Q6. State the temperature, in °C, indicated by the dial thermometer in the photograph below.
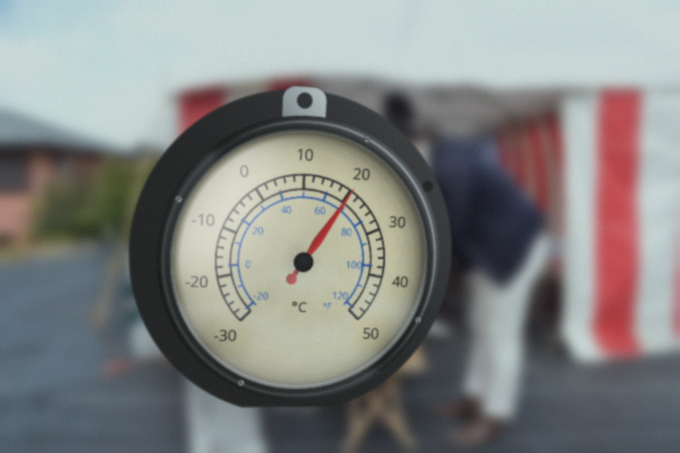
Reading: 20 °C
